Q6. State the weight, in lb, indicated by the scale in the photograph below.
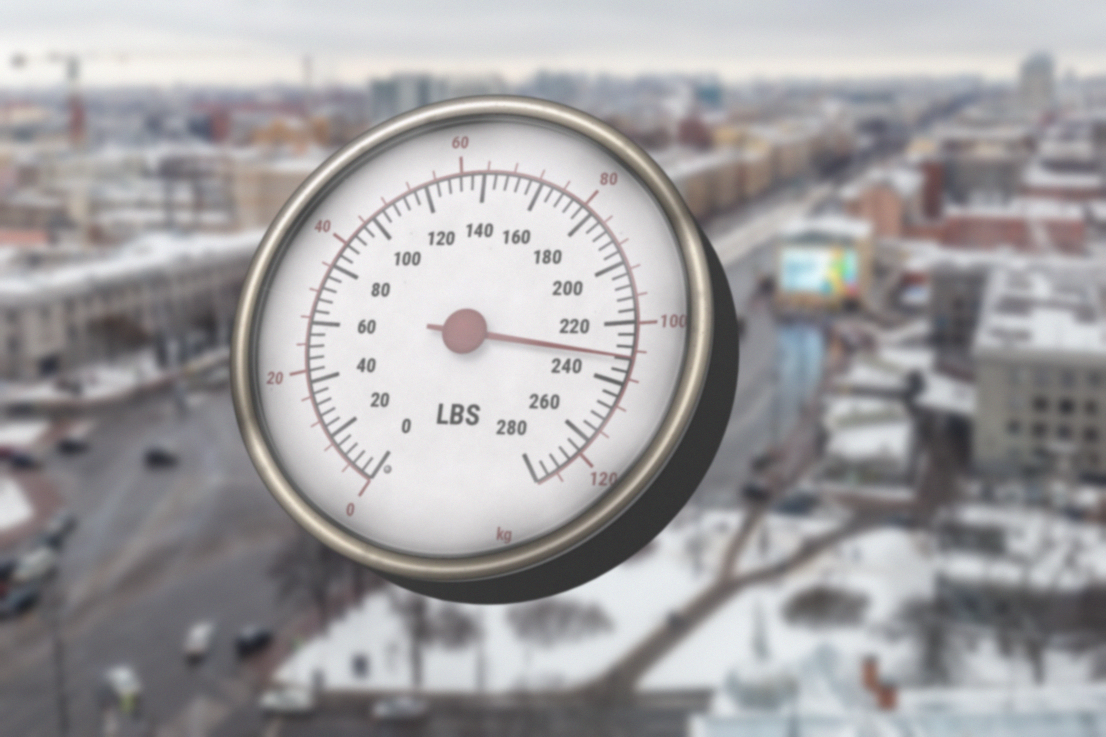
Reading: 232 lb
